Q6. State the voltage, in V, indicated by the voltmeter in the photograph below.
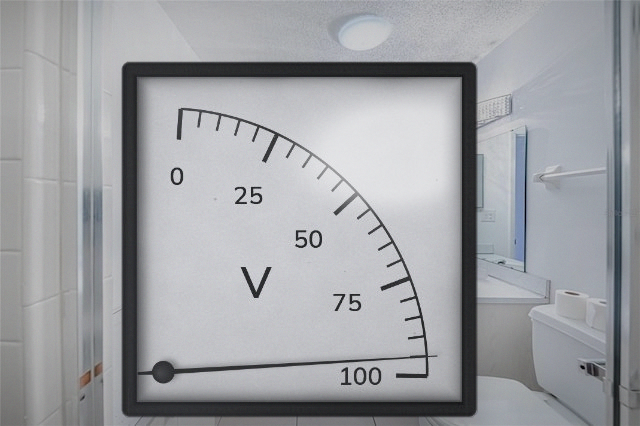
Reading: 95 V
